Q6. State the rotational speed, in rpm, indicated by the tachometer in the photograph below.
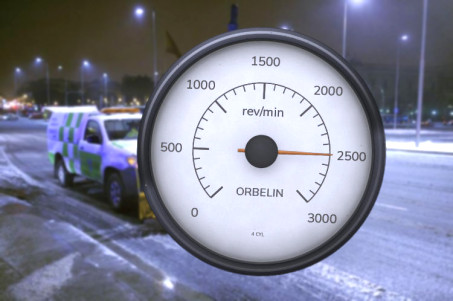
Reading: 2500 rpm
